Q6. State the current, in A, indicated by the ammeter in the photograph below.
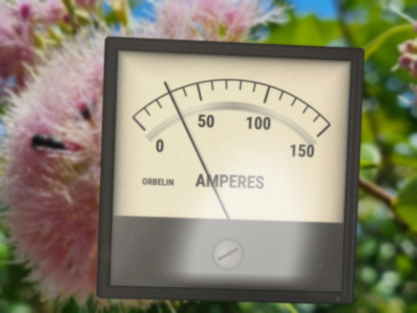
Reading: 30 A
